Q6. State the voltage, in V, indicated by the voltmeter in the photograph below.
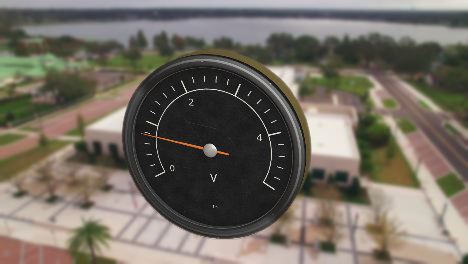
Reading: 0.8 V
